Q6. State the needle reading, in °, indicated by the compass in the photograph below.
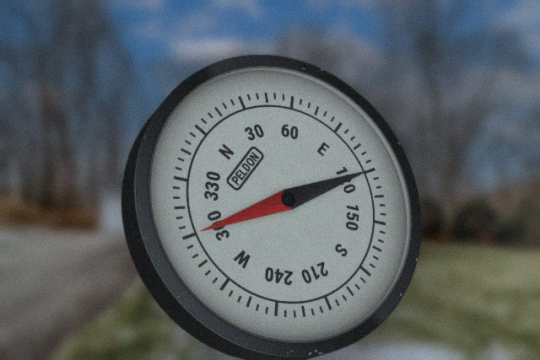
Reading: 300 °
